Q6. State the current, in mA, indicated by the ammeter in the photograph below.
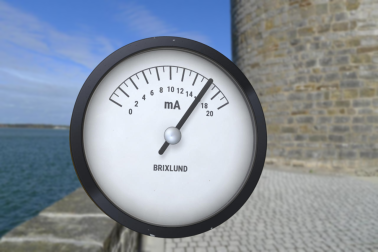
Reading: 16 mA
